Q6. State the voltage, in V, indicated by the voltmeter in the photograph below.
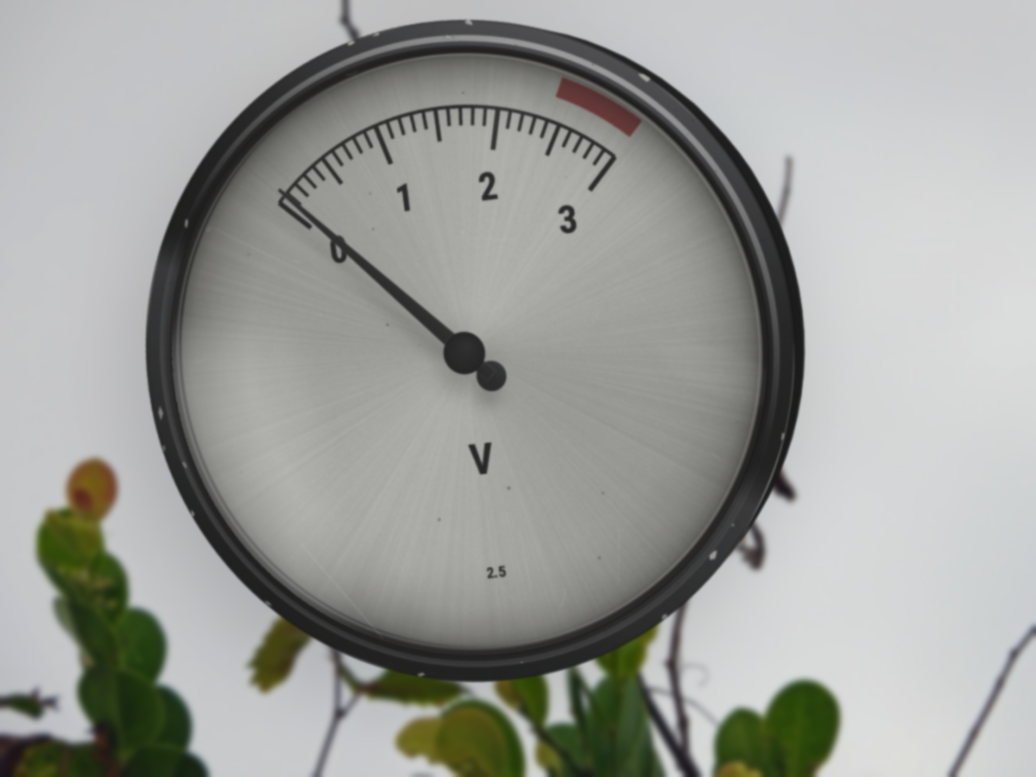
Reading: 0.1 V
